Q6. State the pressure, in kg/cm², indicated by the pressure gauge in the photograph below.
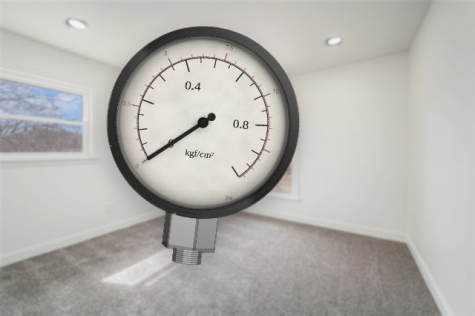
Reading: 0 kg/cm²
